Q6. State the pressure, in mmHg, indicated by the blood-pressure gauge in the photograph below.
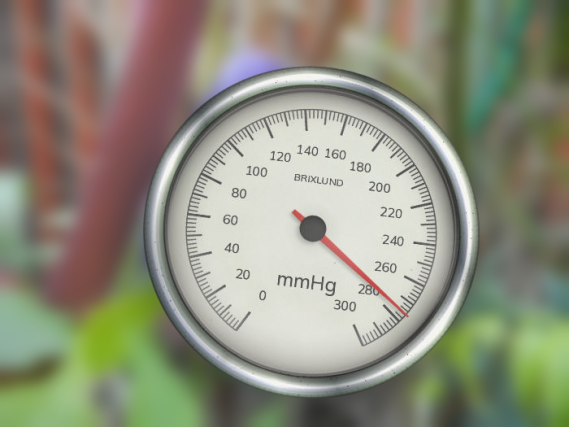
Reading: 276 mmHg
